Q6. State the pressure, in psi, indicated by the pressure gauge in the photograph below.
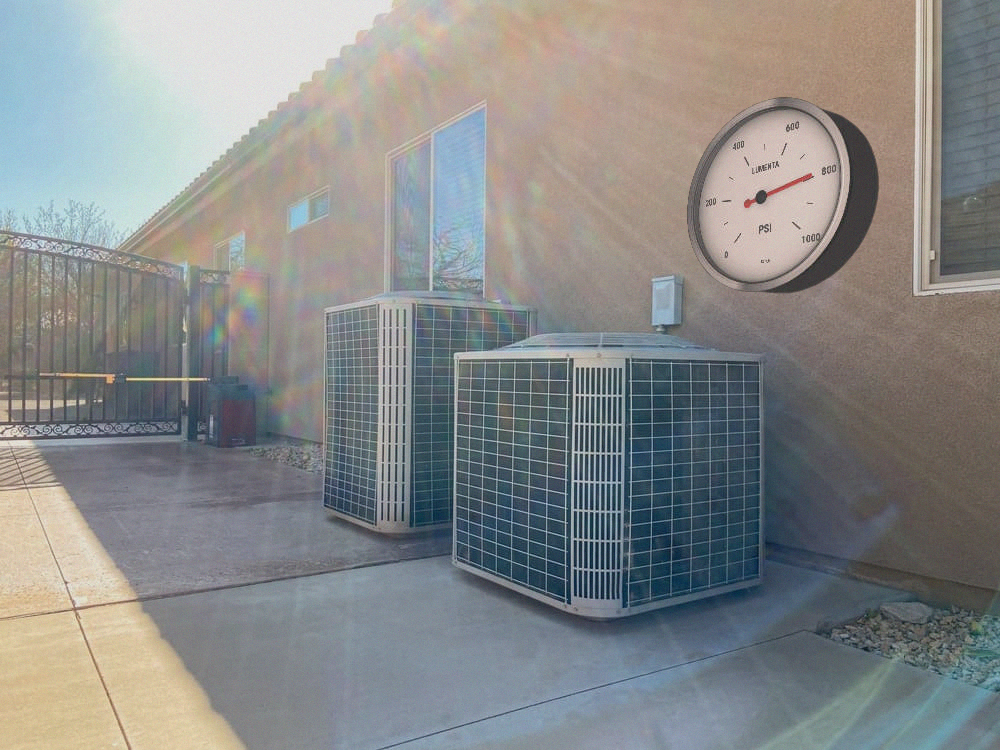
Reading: 800 psi
